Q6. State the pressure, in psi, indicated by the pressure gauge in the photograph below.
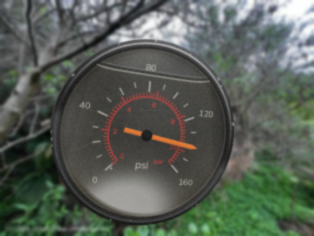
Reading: 140 psi
